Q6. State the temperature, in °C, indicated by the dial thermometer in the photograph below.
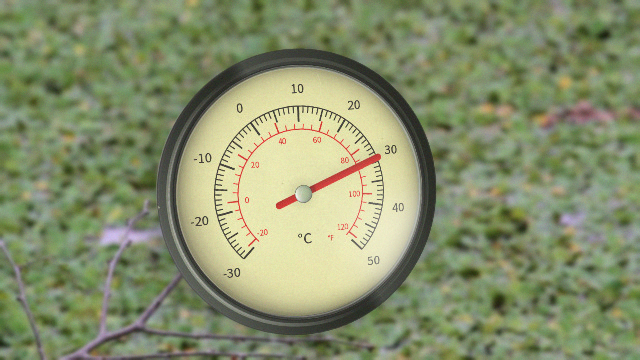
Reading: 30 °C
